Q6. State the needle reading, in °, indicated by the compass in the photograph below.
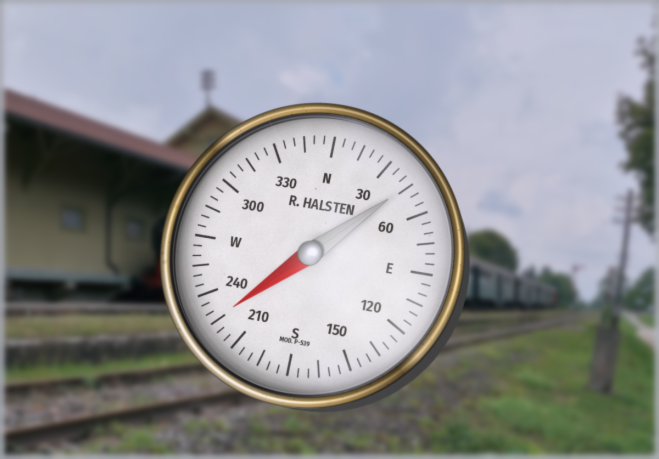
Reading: 225 °
